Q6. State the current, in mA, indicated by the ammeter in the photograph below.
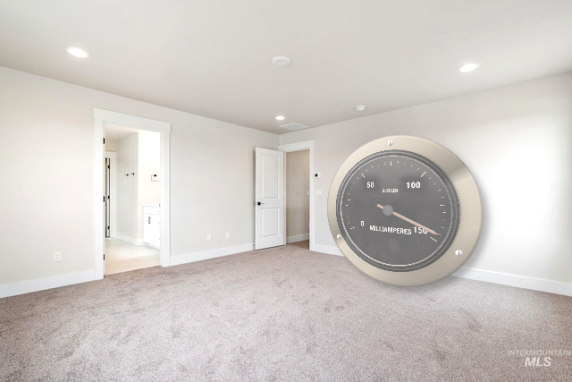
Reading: 145 mA
